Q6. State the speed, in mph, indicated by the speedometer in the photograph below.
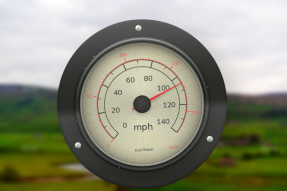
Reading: 105 mph
